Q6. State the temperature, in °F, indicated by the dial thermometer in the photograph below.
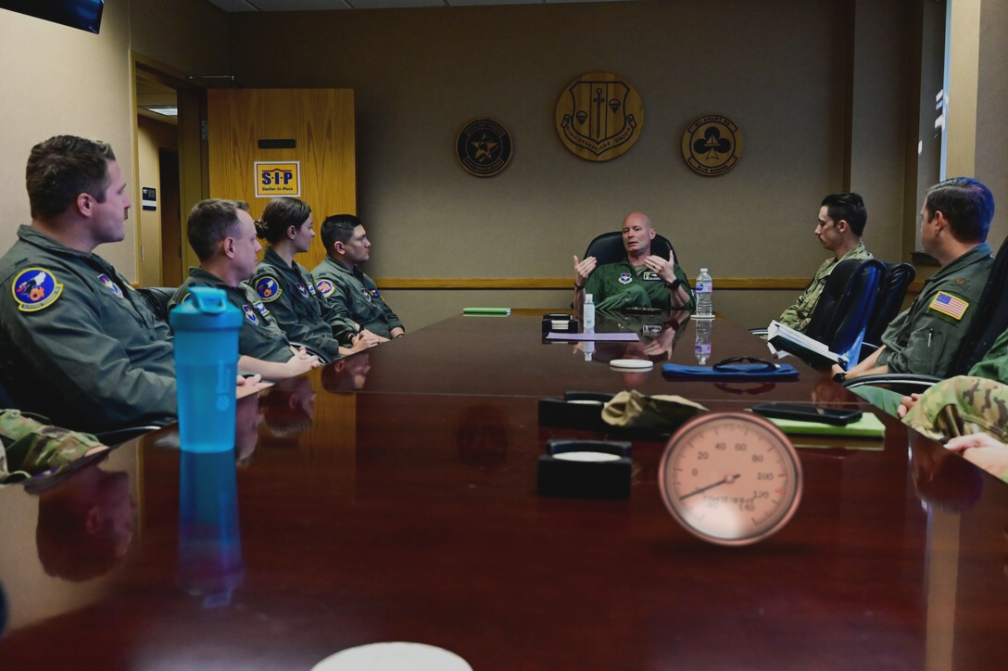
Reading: -20 °F
